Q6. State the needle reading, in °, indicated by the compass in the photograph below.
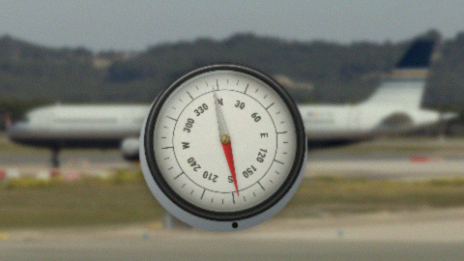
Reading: 175 °
